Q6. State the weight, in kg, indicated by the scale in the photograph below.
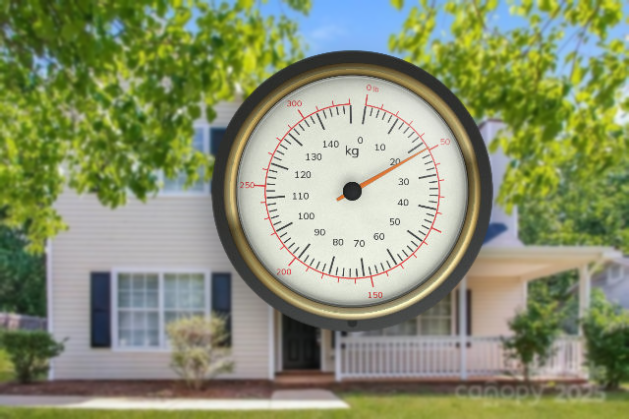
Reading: 22 kg
